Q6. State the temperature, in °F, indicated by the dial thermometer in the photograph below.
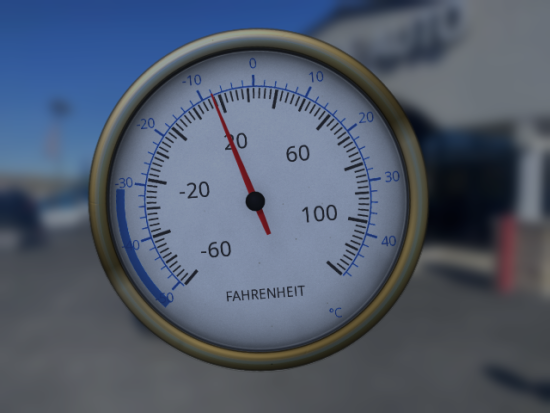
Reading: 18 °F
